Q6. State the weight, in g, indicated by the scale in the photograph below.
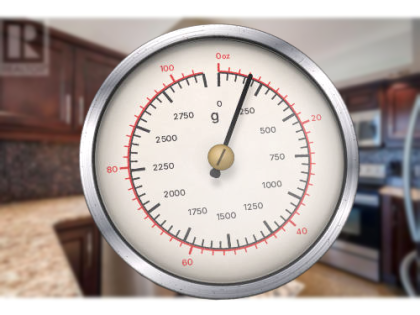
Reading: 175 g
